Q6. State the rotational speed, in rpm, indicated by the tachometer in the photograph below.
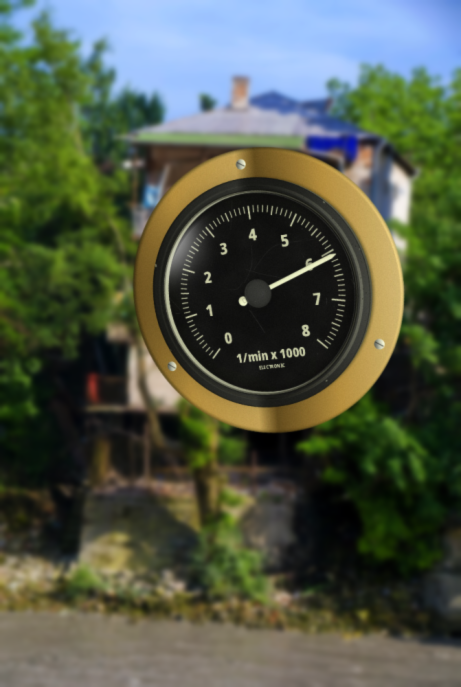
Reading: 6100 rpm
